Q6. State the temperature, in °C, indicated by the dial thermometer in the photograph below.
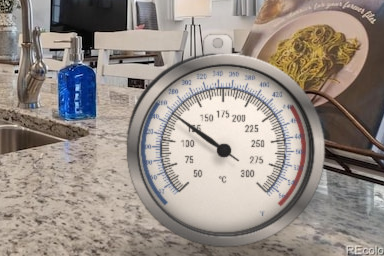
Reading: 125 °C
